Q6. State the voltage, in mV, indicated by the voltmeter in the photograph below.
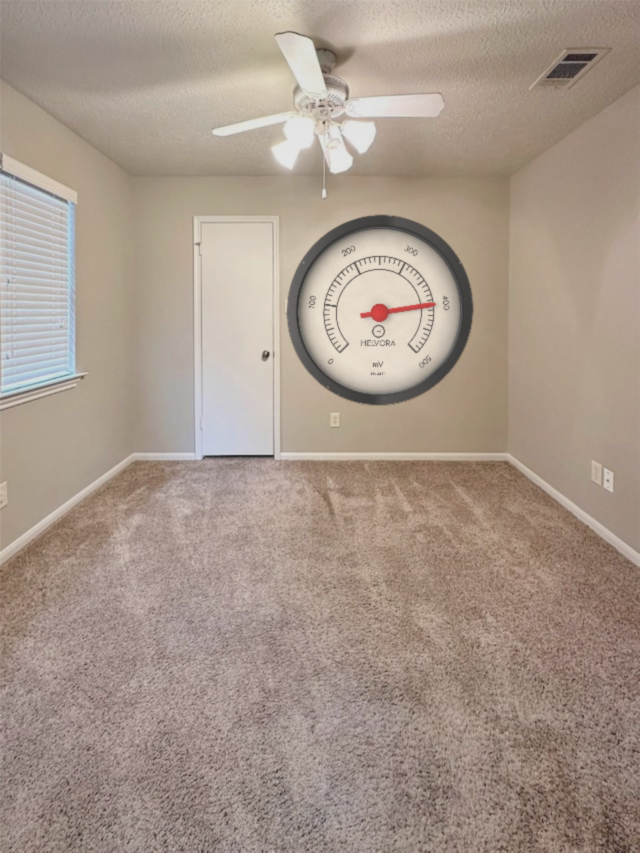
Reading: 400 mV
